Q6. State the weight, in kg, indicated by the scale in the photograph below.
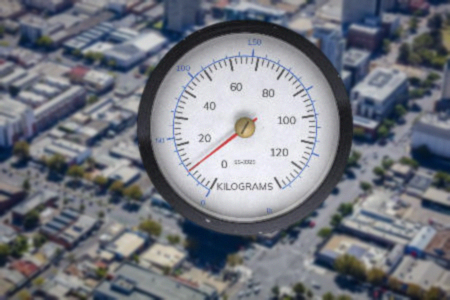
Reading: 10 kg
